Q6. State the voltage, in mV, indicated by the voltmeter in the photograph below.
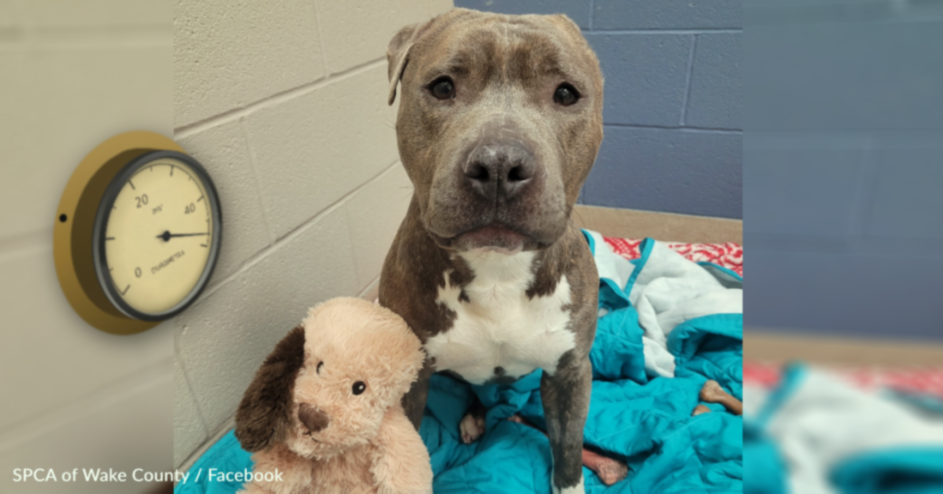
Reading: 47.5 mV
